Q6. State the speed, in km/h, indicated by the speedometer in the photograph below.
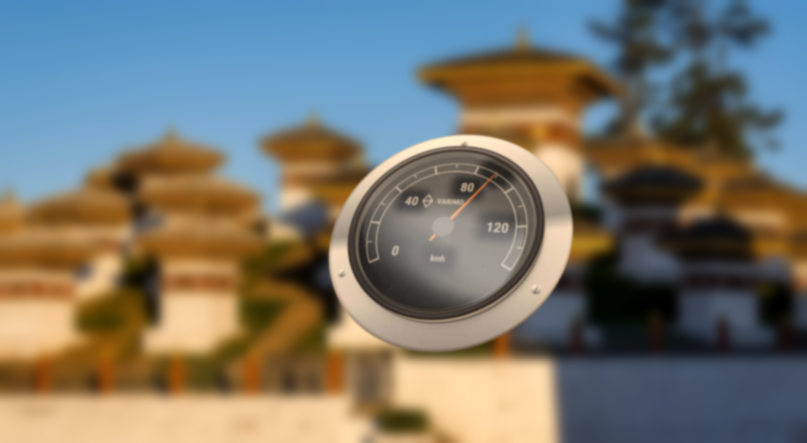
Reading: 90 km/h
